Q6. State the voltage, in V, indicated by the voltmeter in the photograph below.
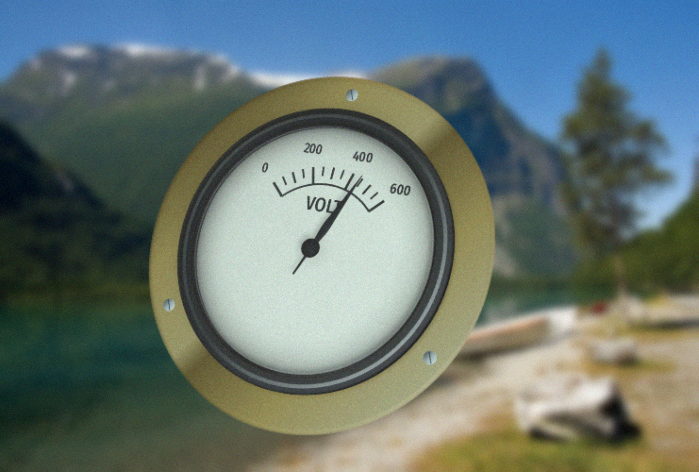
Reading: 450 V
